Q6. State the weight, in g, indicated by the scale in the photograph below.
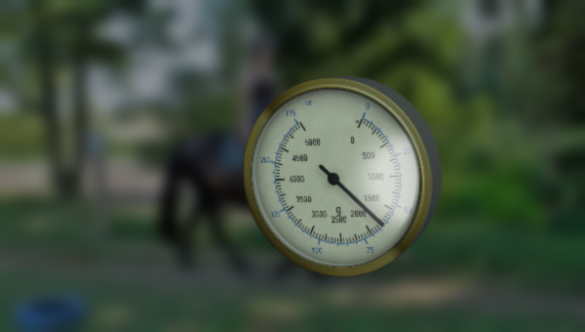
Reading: 1750 g
